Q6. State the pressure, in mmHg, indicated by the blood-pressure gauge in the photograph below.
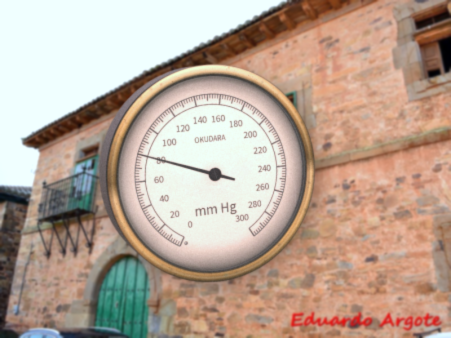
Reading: 80 mmHg
